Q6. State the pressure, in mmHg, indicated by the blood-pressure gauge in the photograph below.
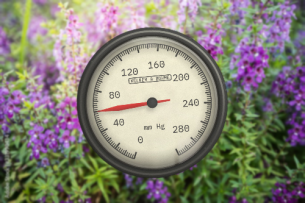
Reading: 60 mmHg
